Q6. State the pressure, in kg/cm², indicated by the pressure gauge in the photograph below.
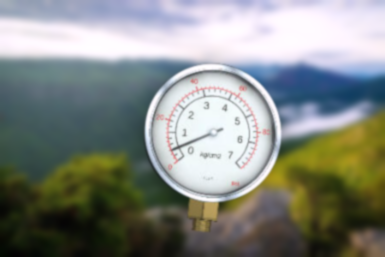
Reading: 0.4 kg/cm²
